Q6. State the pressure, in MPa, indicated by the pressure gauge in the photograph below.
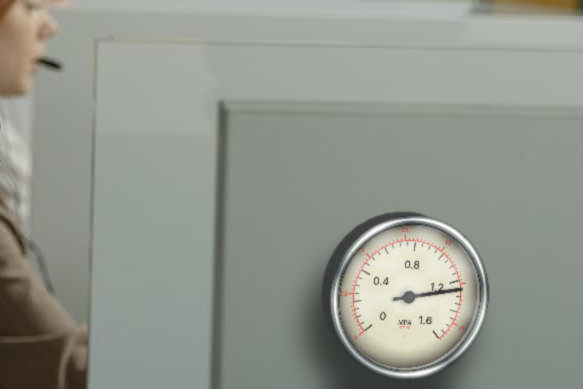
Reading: 1.25 MPa
